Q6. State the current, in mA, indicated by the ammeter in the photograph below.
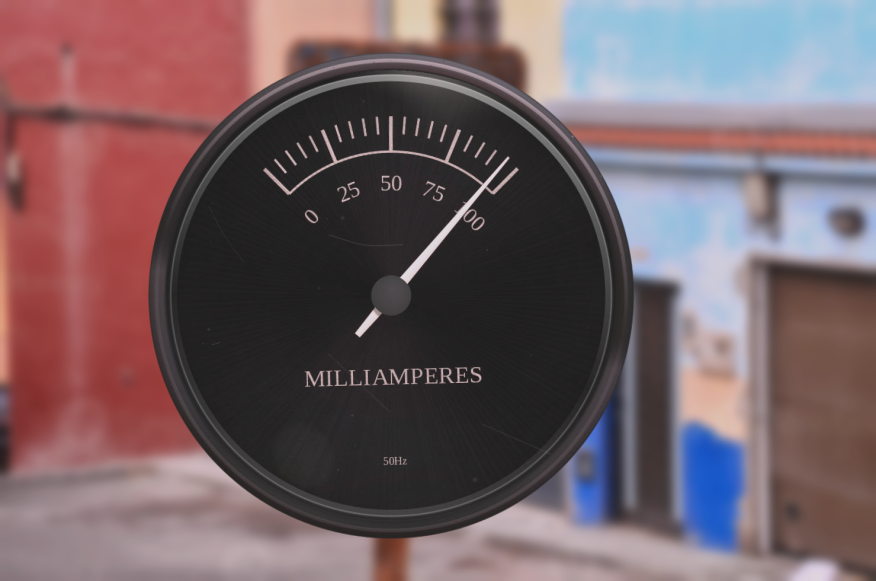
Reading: 95 mA
